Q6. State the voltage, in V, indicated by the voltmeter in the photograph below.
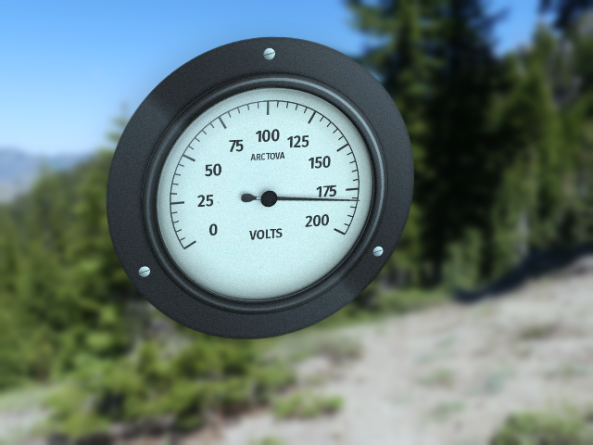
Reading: 180 V
